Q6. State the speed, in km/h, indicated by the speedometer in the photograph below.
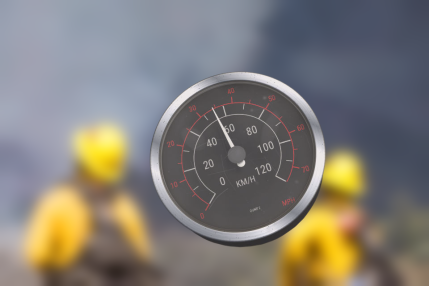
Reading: 55 km/h
